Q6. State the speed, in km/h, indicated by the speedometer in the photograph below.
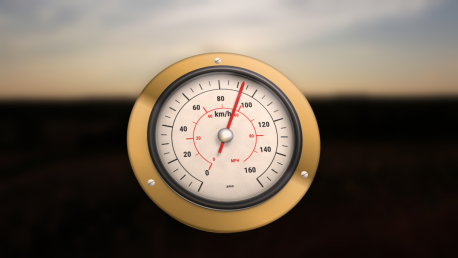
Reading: 92.5 km/h
